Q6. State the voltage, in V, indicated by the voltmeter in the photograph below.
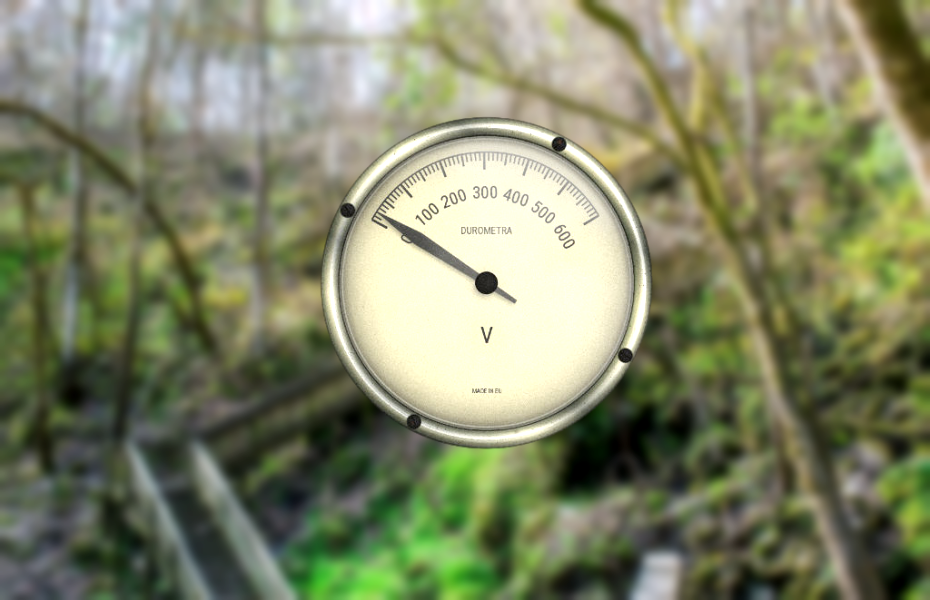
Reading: 20 V
